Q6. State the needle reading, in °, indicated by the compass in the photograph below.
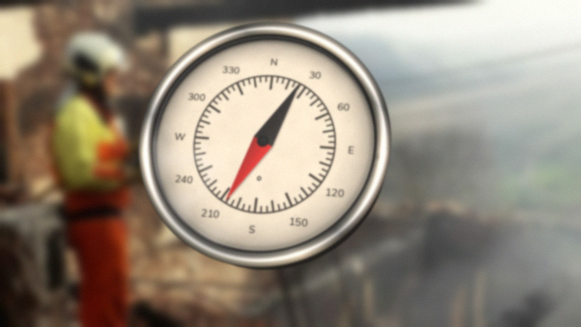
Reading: 205 °
